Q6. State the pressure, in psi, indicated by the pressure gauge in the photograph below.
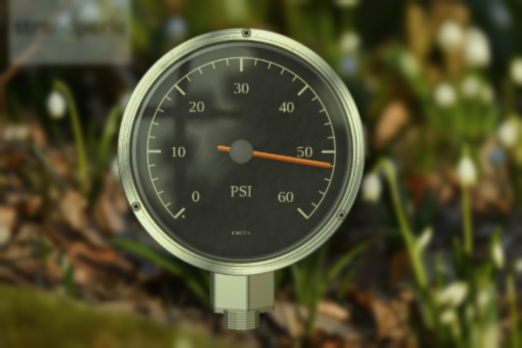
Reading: 52 psi
